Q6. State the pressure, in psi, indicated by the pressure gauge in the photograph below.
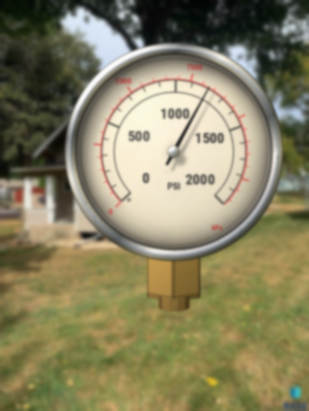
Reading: 1200 psi
